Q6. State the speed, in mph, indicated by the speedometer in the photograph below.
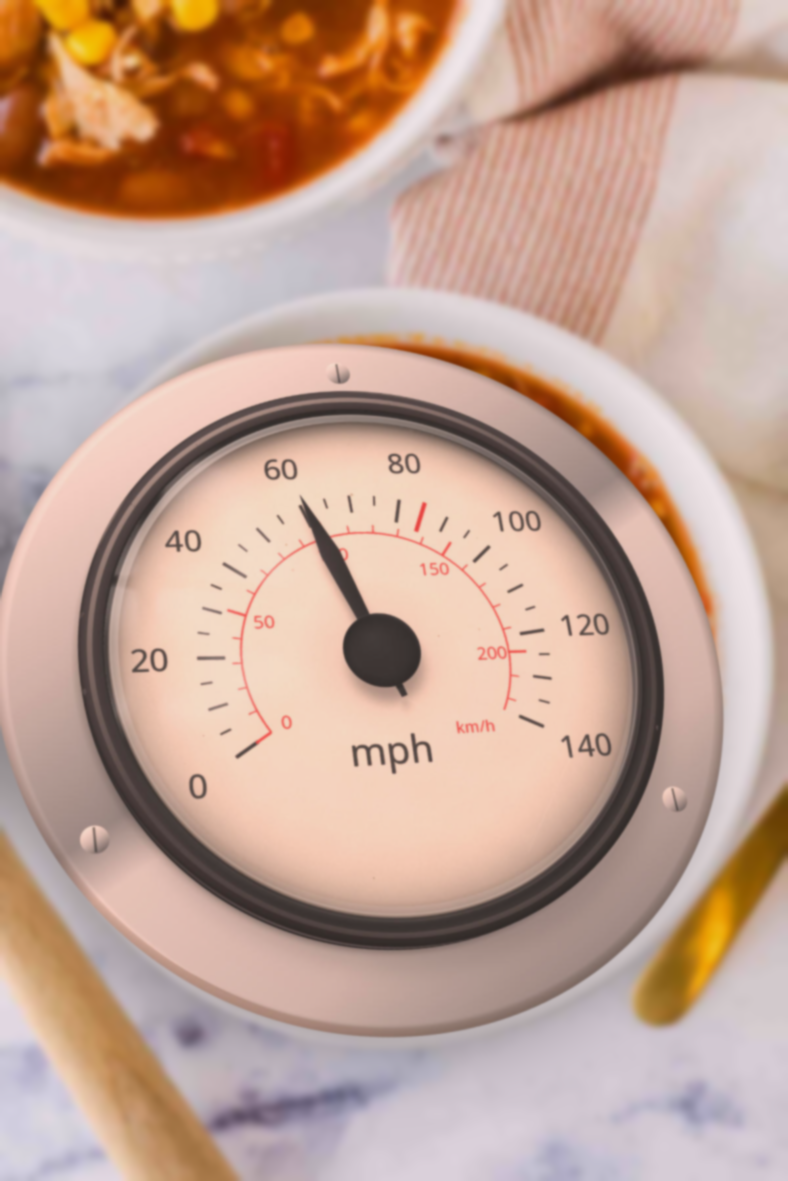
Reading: 60 mph
